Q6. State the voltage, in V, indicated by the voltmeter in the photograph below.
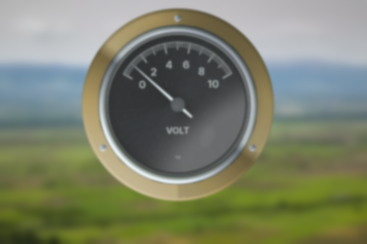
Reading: 1 V
